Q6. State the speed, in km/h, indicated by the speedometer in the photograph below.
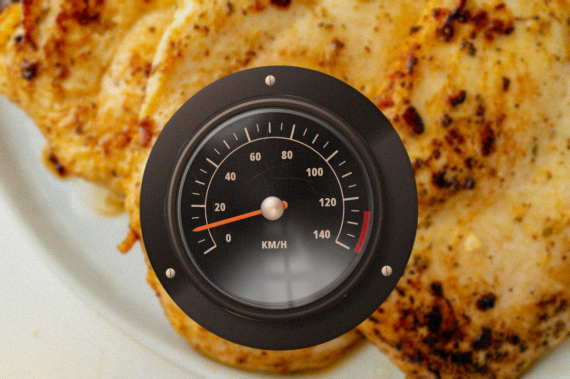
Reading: 10 km/h
